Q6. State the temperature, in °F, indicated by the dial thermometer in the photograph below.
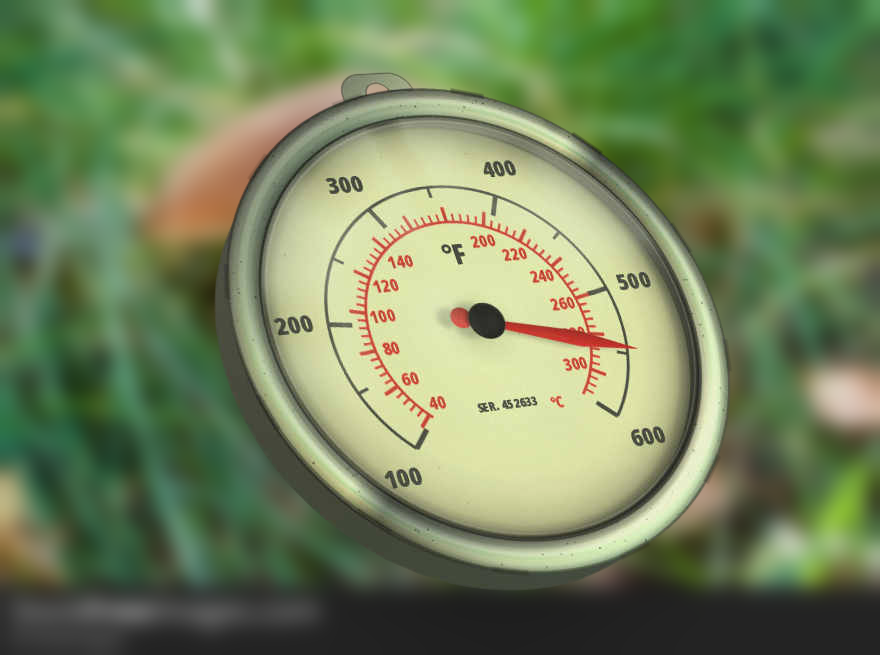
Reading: 550 °F
